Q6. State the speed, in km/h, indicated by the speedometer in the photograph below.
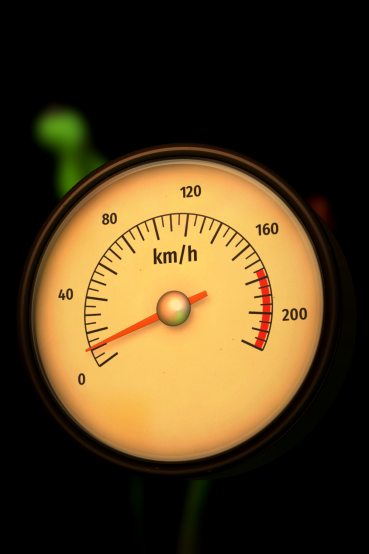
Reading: 10 km/h
